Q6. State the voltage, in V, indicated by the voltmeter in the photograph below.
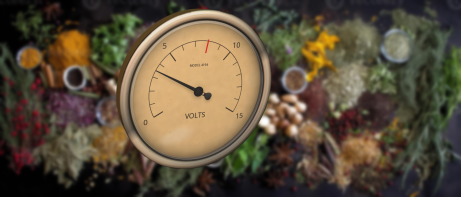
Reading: 3.5 V
